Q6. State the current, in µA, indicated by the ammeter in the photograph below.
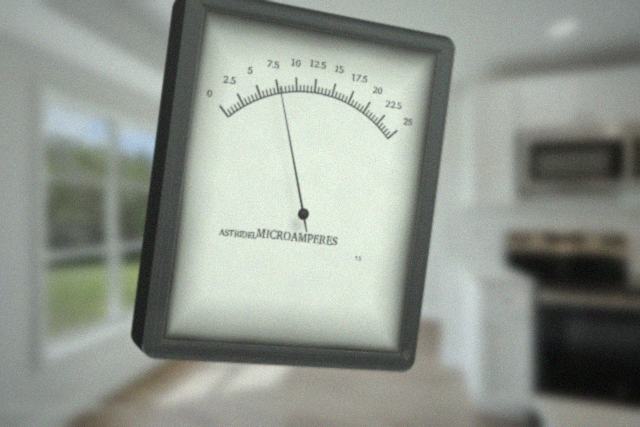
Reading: 7.5 µA
